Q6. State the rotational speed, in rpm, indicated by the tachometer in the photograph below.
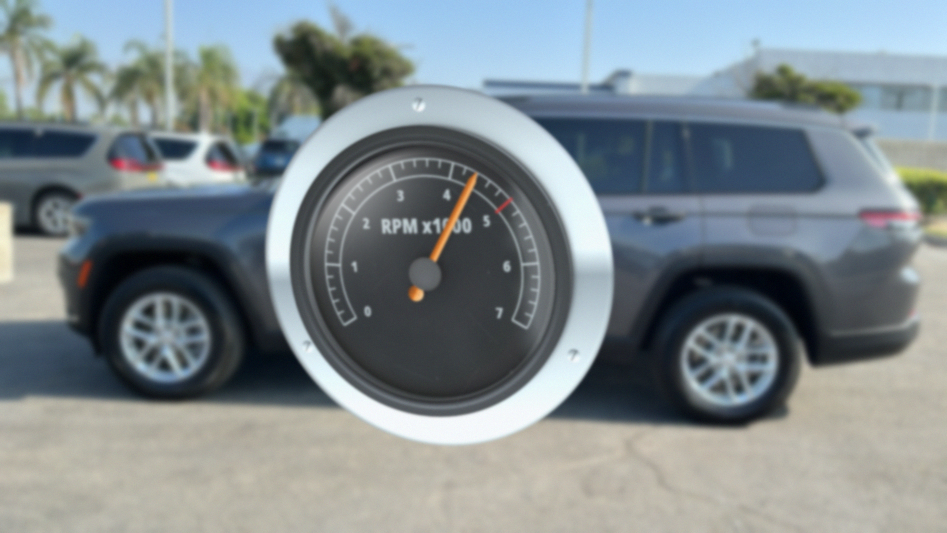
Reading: 4400 rpm
